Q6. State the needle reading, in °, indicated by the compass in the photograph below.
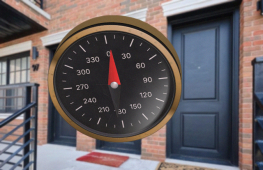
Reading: 5 °
